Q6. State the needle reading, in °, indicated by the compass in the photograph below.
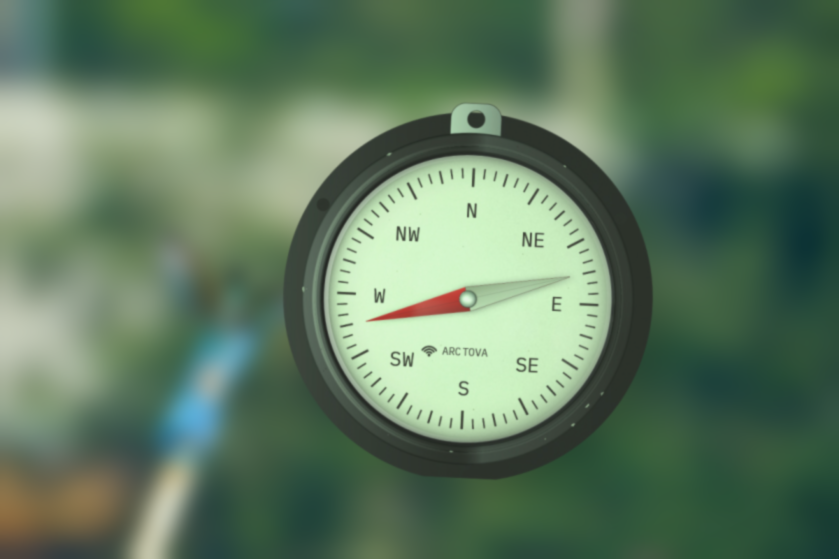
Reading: 255 °
